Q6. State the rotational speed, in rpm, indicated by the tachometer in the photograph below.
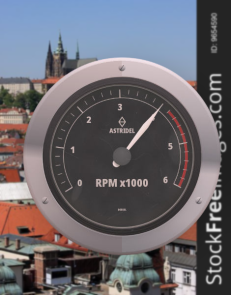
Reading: 4000 rpm
